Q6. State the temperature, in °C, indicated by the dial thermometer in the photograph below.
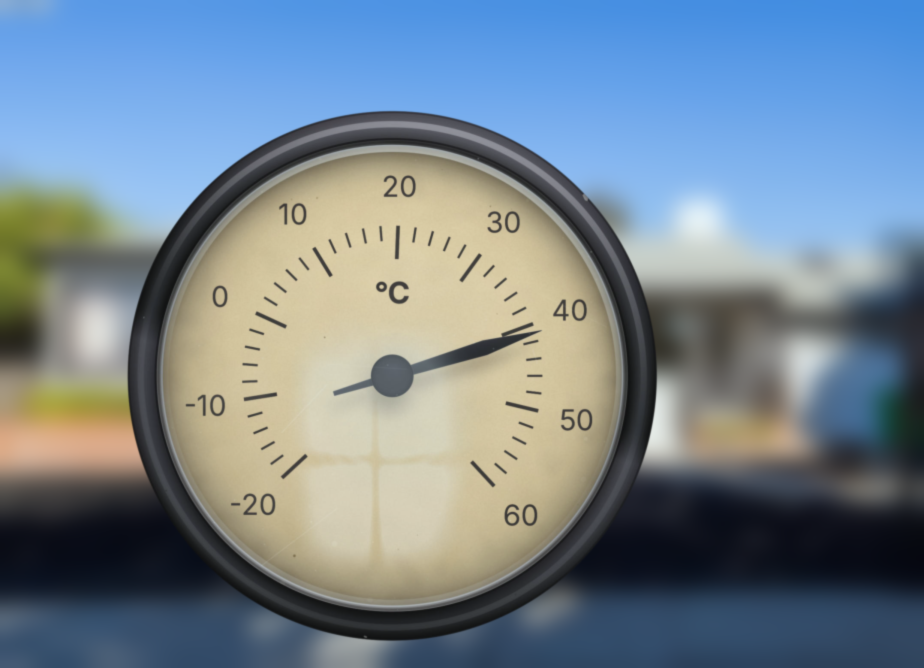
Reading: 41 °C
